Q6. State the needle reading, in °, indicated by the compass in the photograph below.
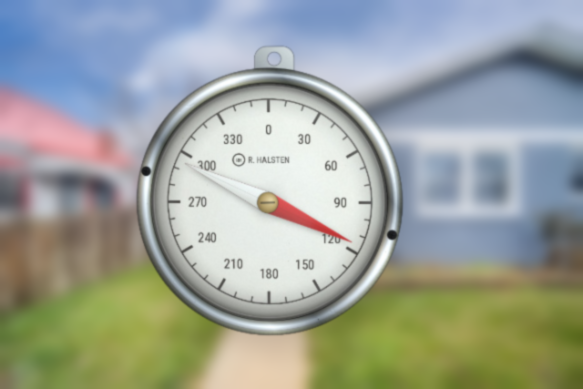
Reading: 115 °
